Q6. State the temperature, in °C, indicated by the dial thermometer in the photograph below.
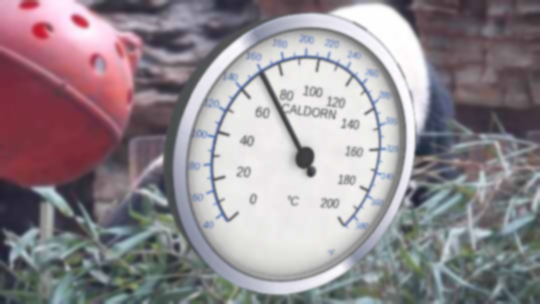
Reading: 70 °C
